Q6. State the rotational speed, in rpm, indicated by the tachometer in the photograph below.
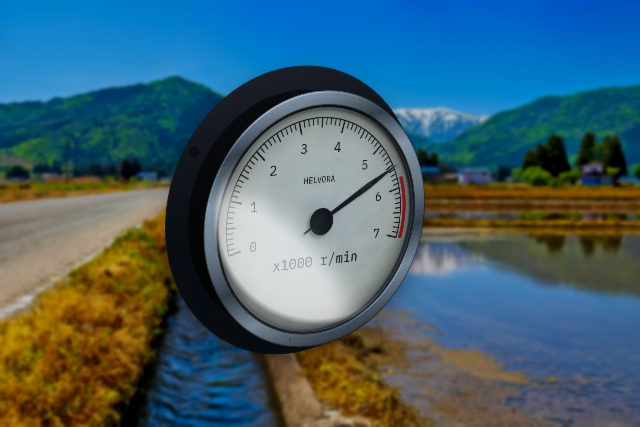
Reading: 5500 rpm
